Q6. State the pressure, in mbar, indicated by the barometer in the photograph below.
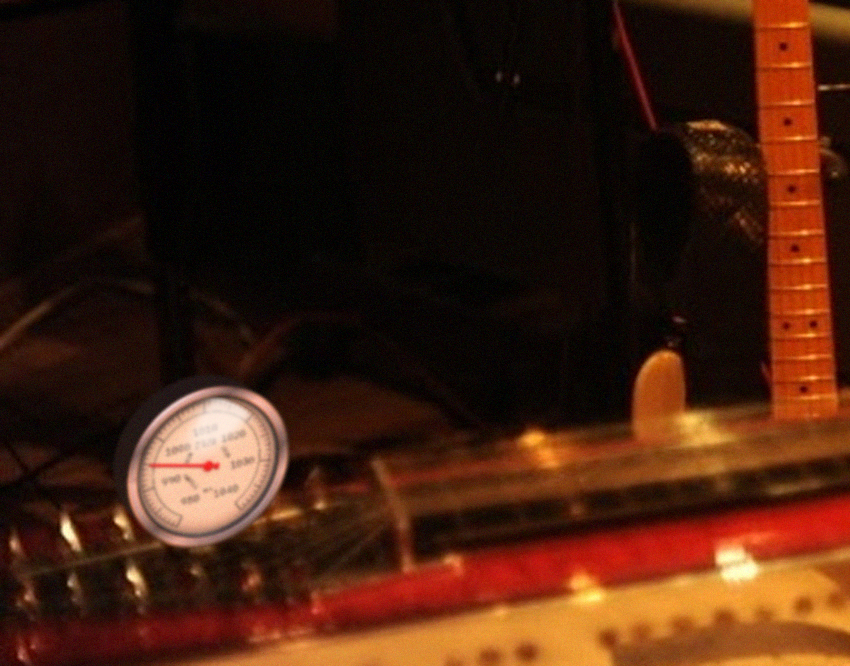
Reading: 995 mbar
